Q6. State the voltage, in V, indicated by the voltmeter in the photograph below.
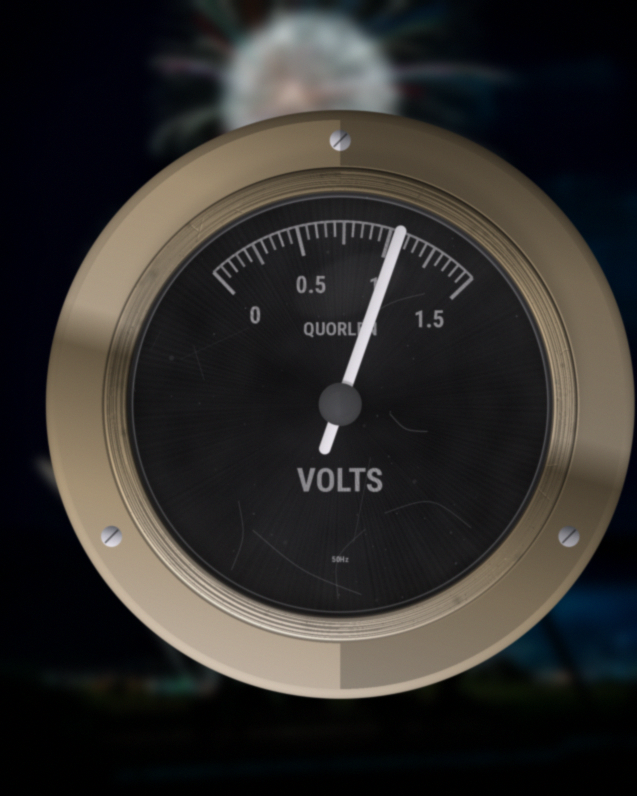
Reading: 1.05 V
